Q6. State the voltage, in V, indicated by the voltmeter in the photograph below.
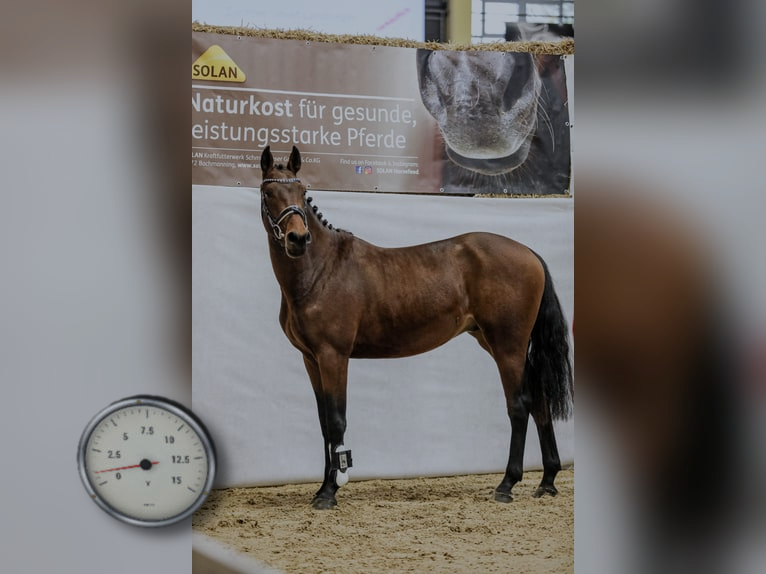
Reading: 1 V
